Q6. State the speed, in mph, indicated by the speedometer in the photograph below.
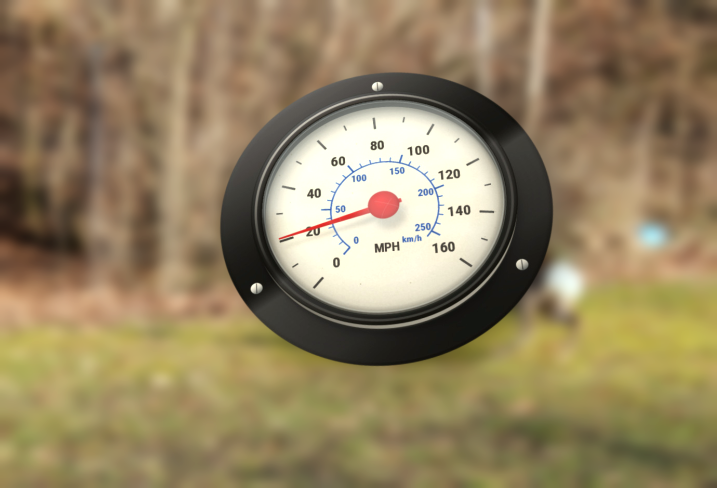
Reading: 20 mph
